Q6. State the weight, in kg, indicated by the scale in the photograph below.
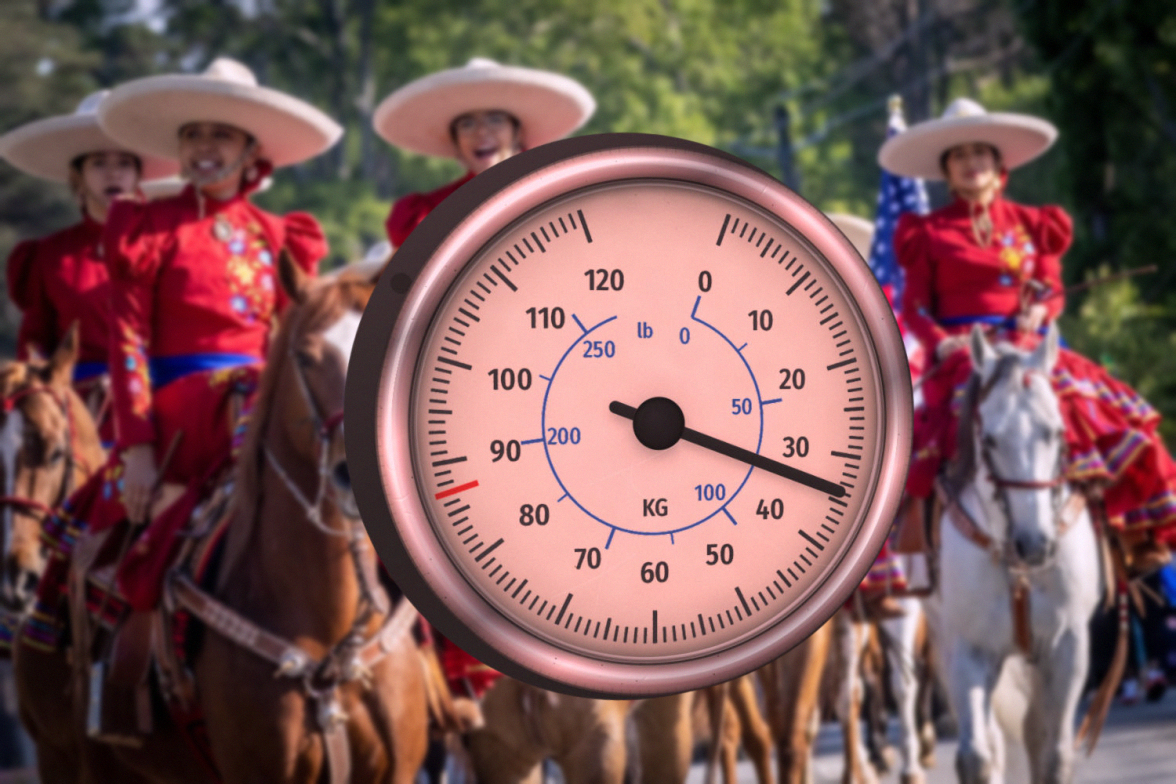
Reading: 34 kg
